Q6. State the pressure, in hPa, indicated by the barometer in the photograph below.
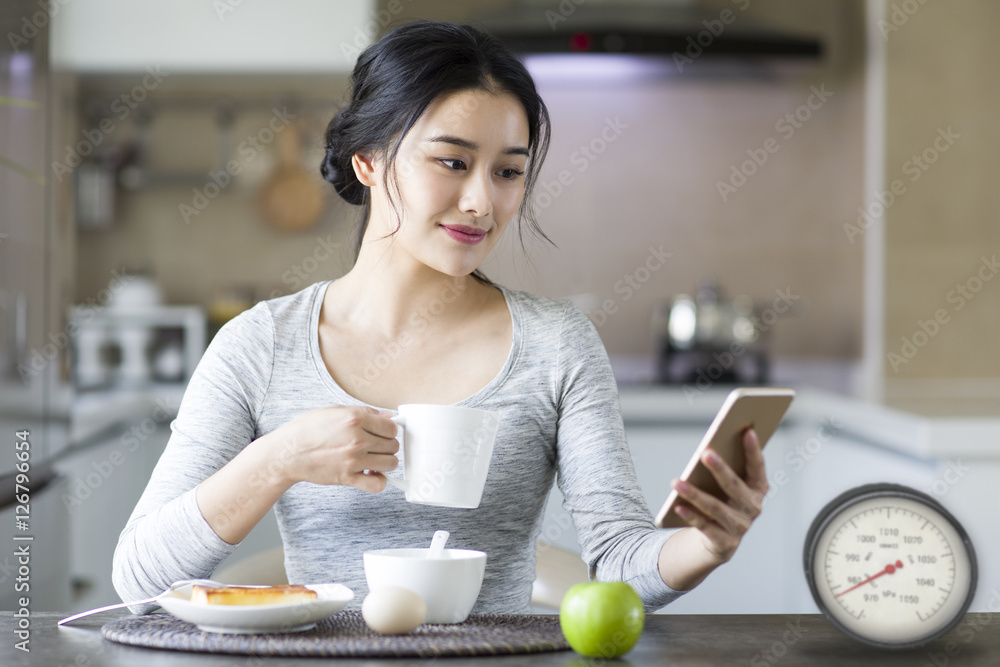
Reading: 978 hPa
